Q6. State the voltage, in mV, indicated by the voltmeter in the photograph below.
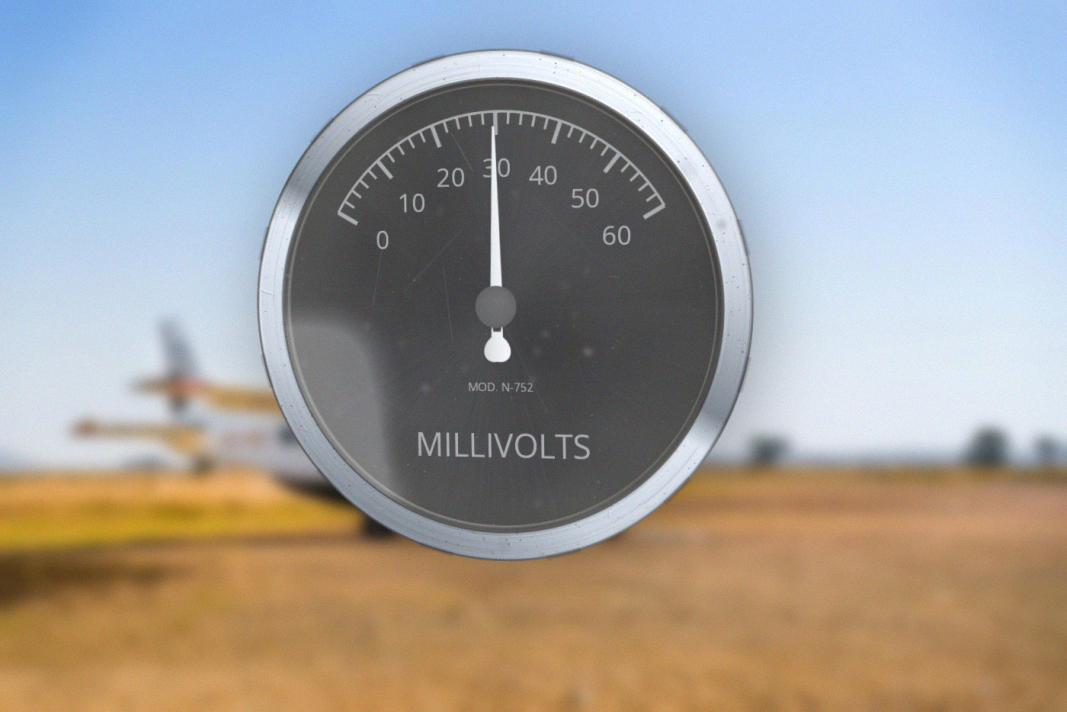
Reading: 30 mV
